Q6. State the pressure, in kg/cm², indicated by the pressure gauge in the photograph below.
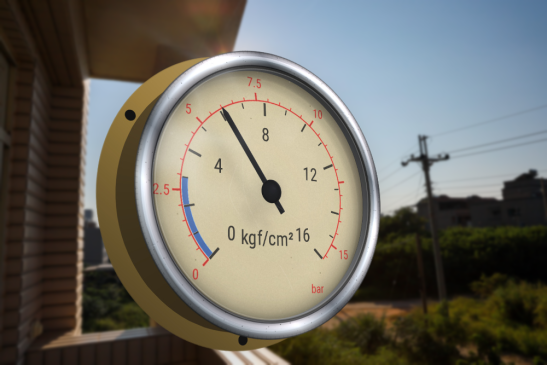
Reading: 6 kg/cm²
